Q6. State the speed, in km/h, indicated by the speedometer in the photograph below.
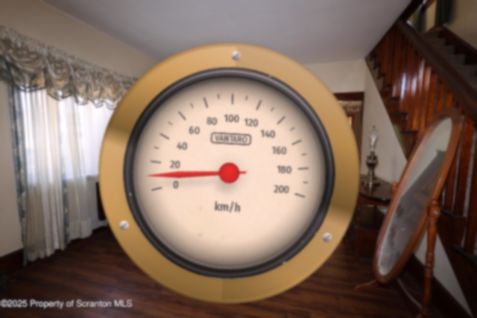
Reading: 10 km/h
